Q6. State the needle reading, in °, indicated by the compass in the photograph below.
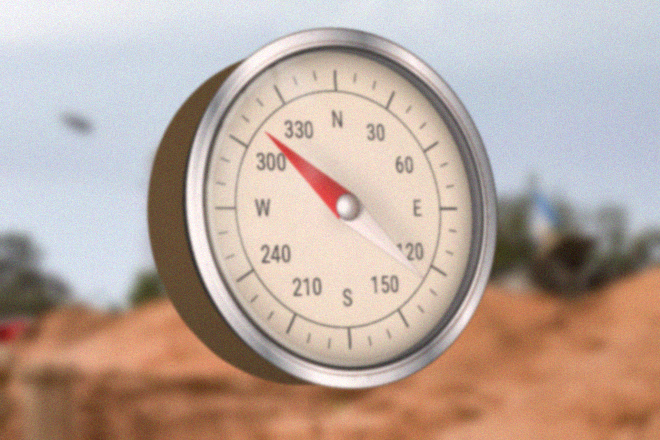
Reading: 310 °
